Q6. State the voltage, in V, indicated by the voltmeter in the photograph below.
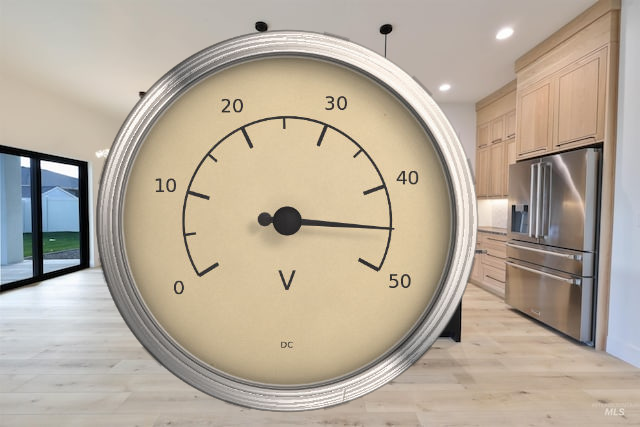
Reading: 45 V
